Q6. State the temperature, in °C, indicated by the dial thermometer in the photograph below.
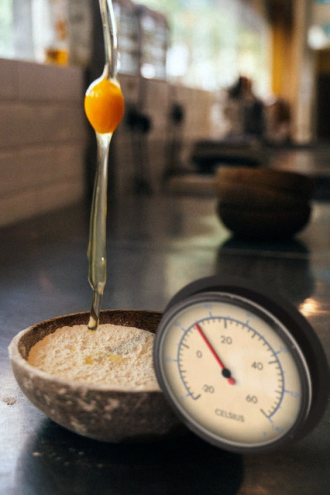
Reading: 10 °C
